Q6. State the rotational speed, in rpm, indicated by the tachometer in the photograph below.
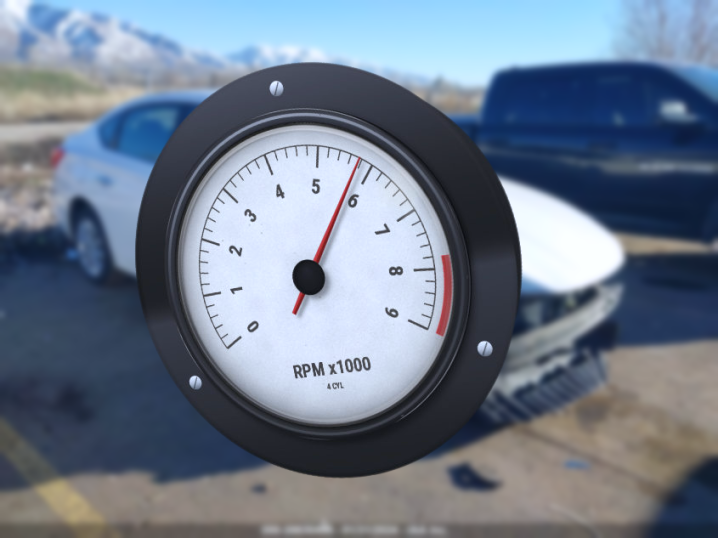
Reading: 5800 rpm
